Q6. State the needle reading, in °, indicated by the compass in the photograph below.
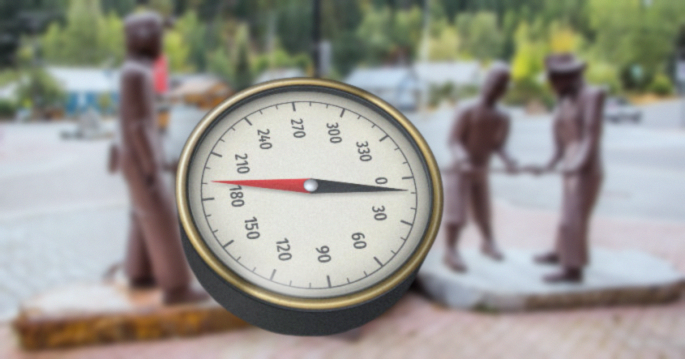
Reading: 190 °
